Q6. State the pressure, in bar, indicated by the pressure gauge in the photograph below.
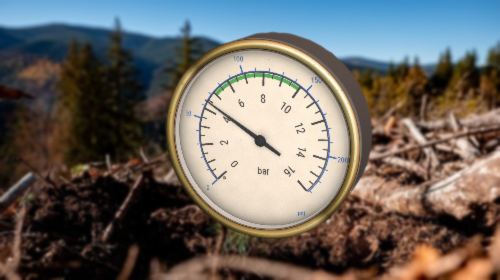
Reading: 4.5 bar
